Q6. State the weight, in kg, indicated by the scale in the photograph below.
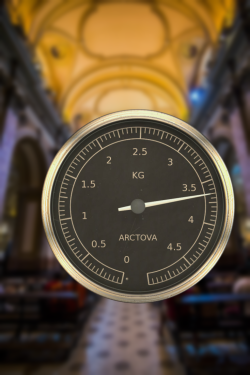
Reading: 3.65 kg
